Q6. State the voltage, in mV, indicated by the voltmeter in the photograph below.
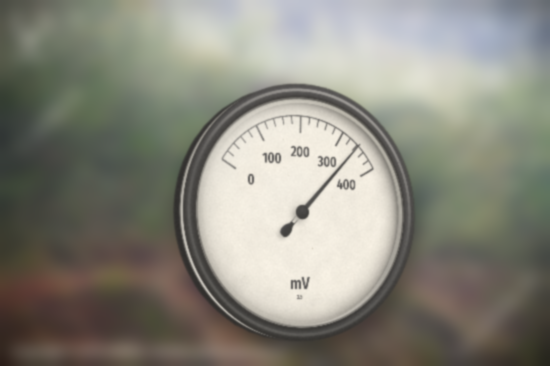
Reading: 340 mV
